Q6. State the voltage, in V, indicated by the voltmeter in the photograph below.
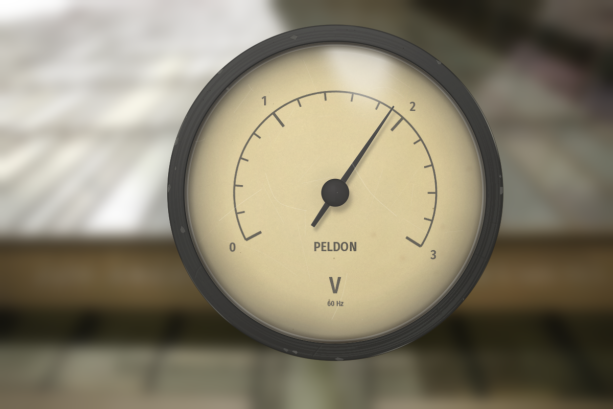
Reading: 1.9 V
